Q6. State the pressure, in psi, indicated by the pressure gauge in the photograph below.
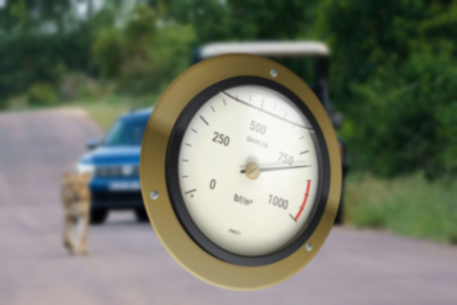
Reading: 800 psi
